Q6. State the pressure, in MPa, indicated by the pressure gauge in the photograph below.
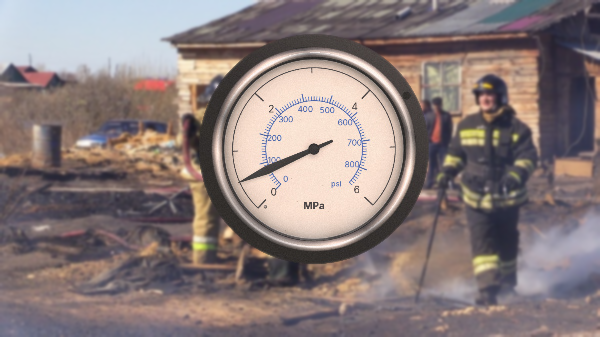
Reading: 0.5 MPa
